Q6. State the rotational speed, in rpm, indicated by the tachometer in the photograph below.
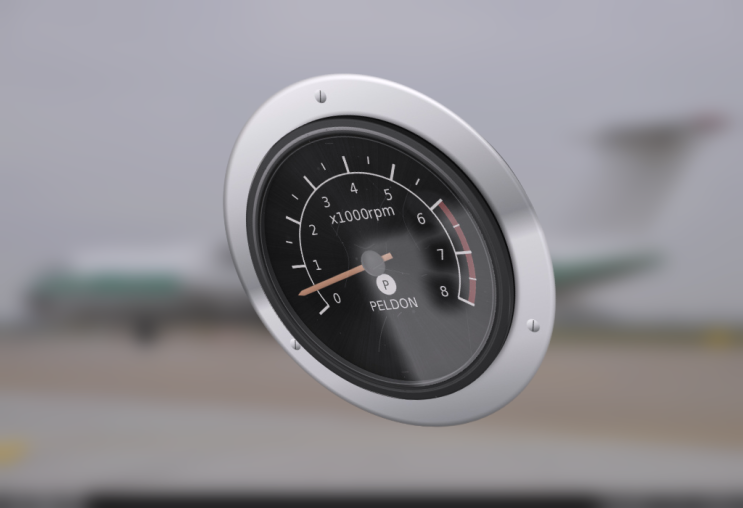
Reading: 500 rpm
